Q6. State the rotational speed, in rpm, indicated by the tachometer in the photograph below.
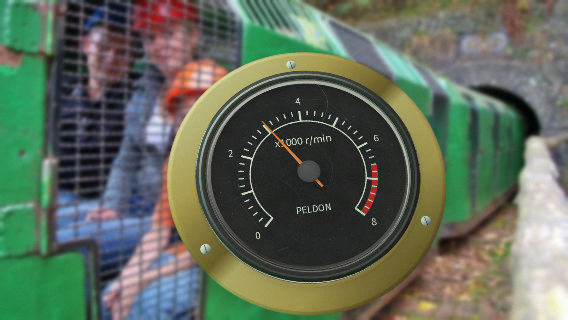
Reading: 3000 rpm
